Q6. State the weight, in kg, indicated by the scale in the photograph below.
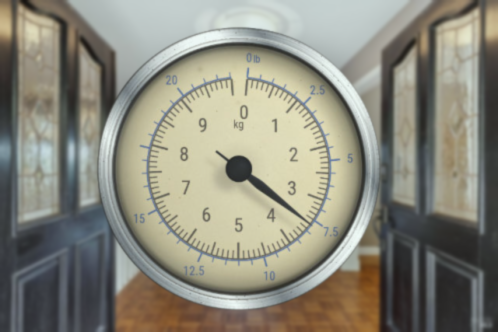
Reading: 3.5 kg
